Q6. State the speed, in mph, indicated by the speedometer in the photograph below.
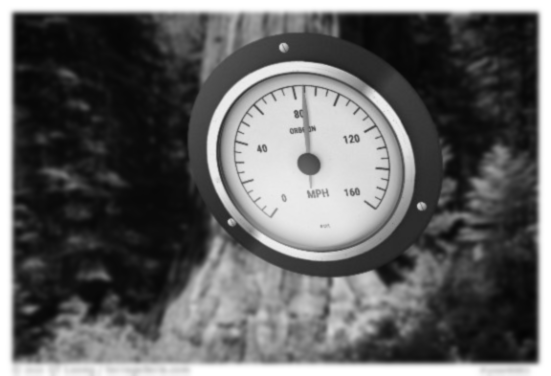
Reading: 85 mph
